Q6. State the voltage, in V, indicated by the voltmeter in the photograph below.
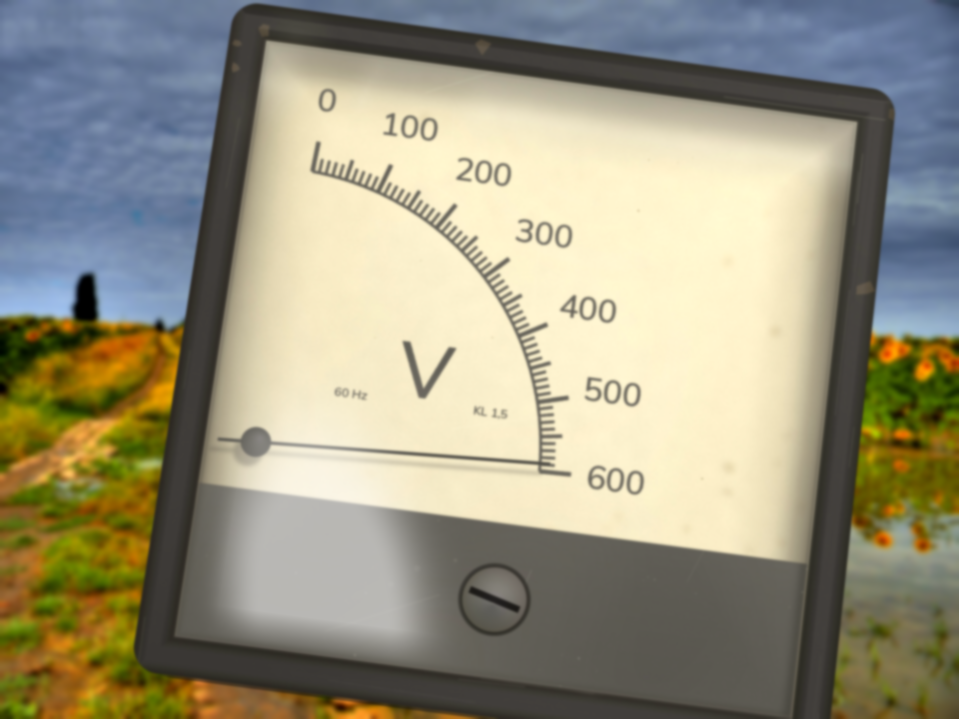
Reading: 590 V
